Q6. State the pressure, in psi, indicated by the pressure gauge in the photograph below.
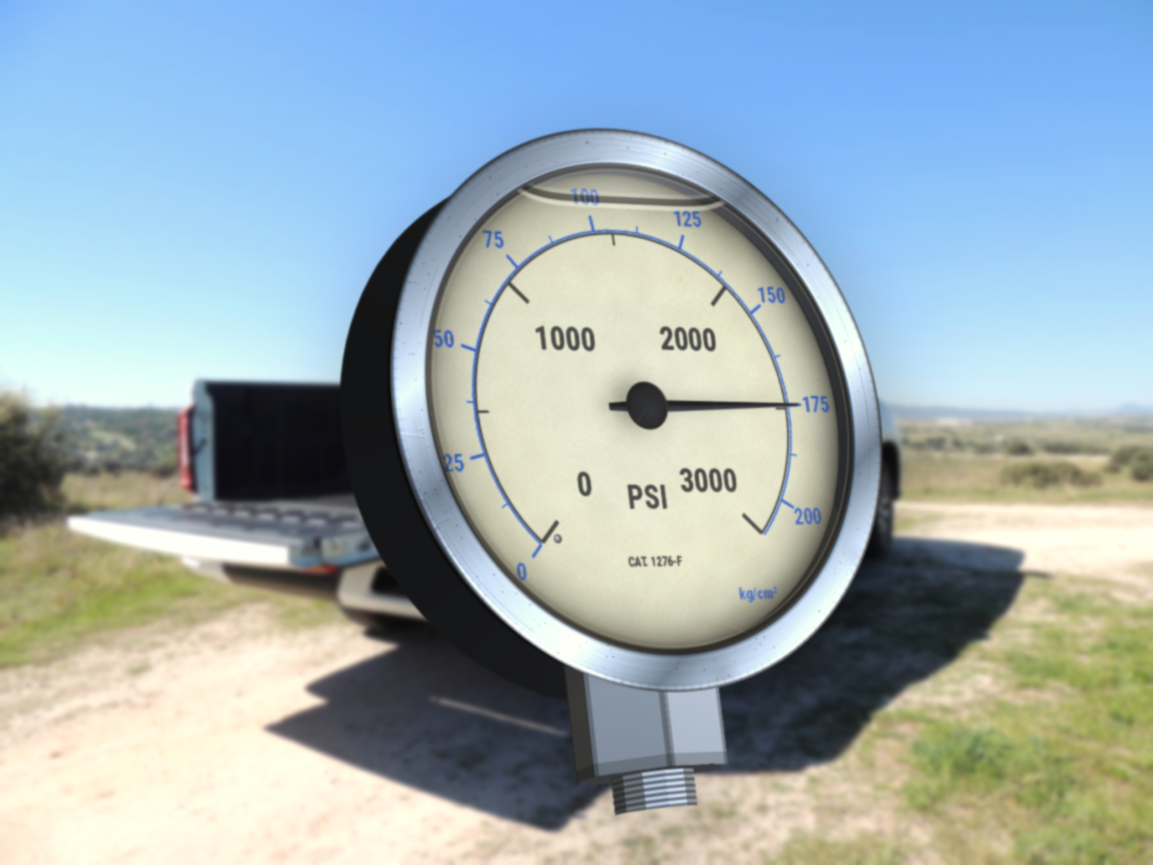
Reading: 2500 psi
